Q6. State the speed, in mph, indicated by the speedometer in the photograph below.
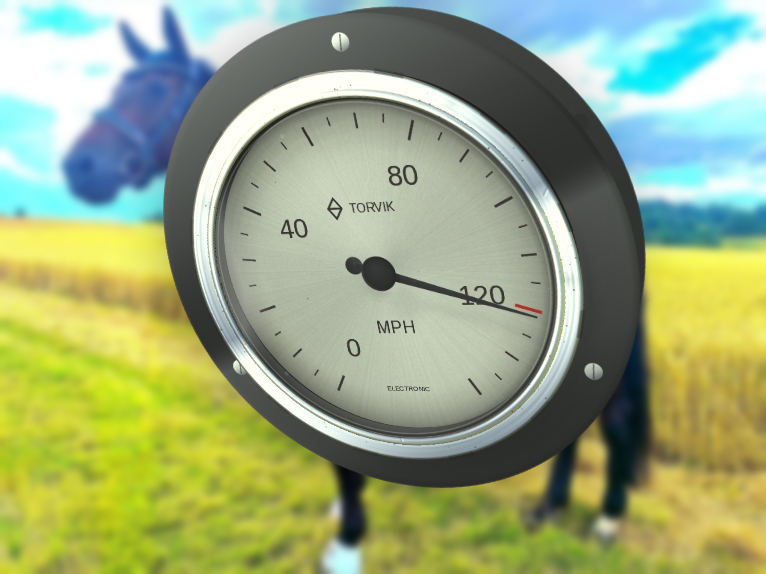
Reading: 120 mph
